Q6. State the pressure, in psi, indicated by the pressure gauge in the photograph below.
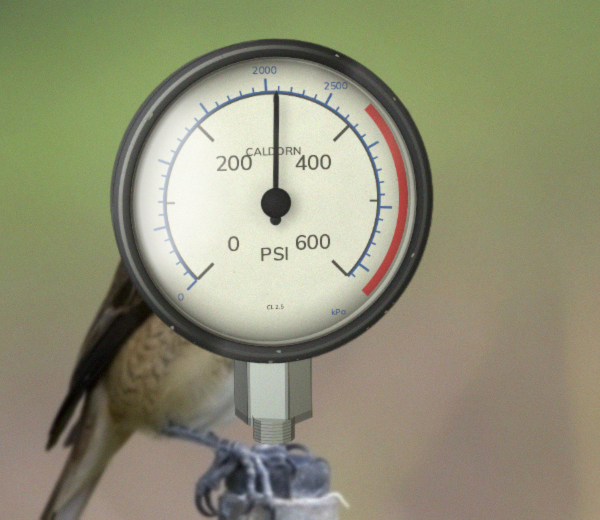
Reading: 300 psi
